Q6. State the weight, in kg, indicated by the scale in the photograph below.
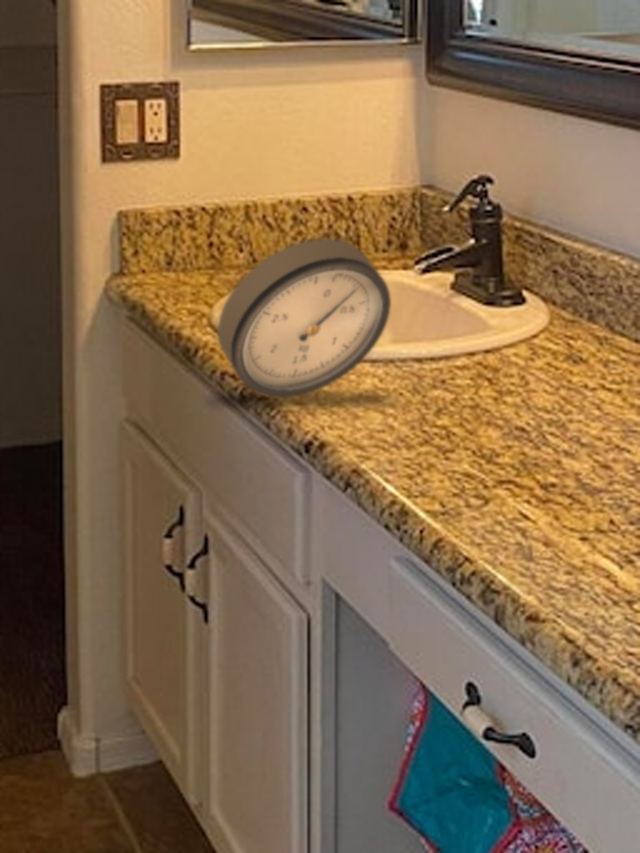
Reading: 0.25 kg
